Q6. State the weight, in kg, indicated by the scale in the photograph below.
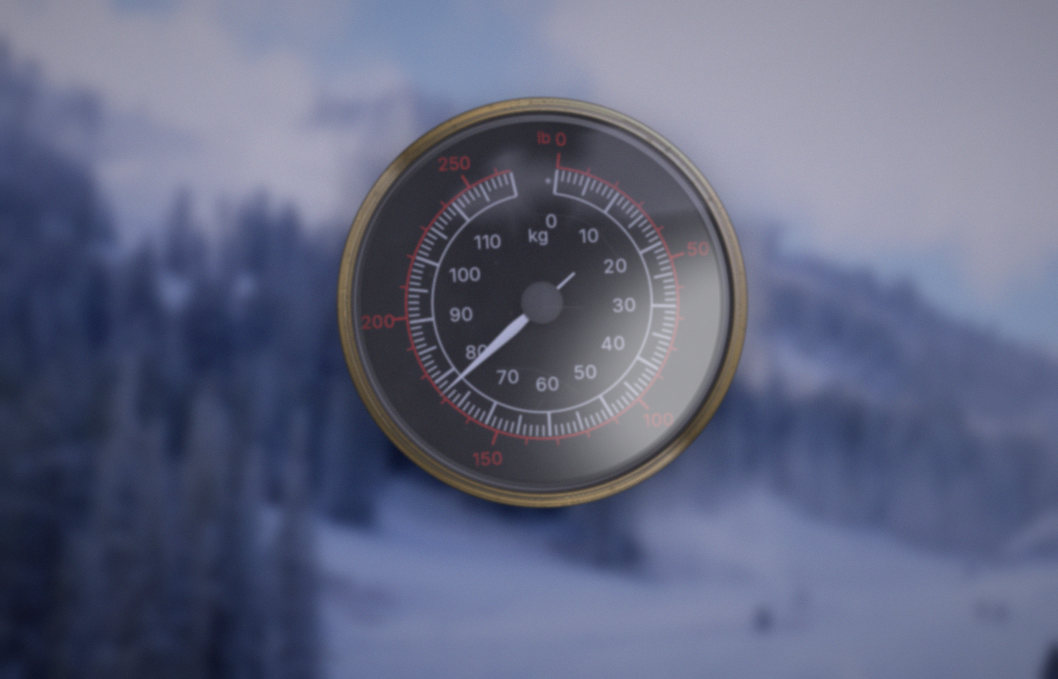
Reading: 78 kg
